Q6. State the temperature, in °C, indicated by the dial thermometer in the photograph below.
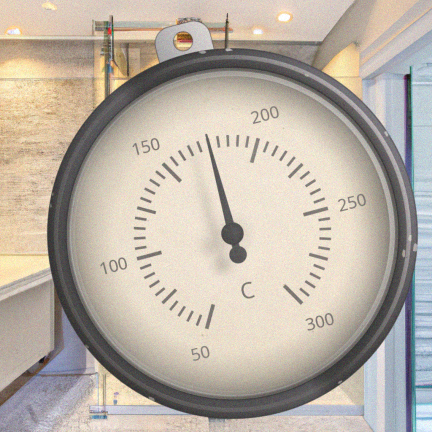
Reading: 175 °C
